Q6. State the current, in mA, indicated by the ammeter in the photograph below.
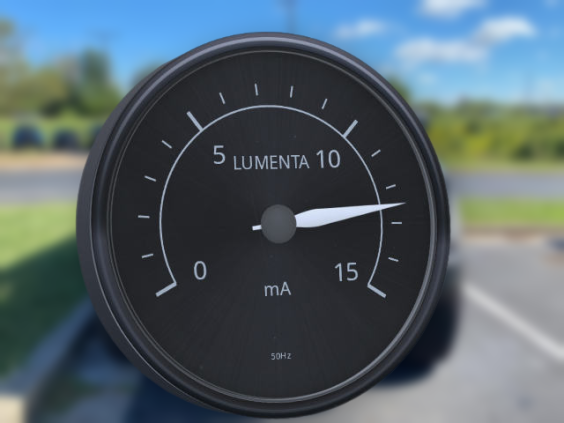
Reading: 12.5 mA
